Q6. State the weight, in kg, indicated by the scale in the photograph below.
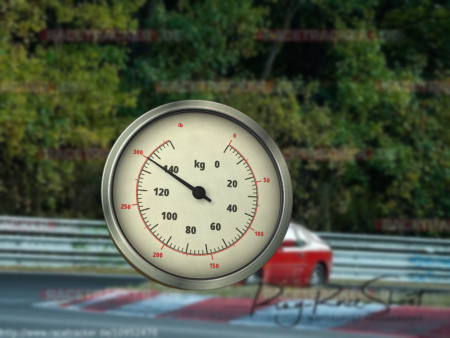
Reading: 136 kg
